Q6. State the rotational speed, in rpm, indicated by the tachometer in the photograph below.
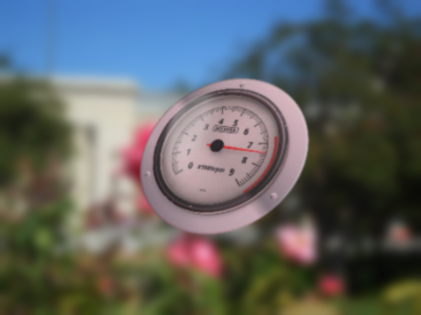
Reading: 7500 rpm
